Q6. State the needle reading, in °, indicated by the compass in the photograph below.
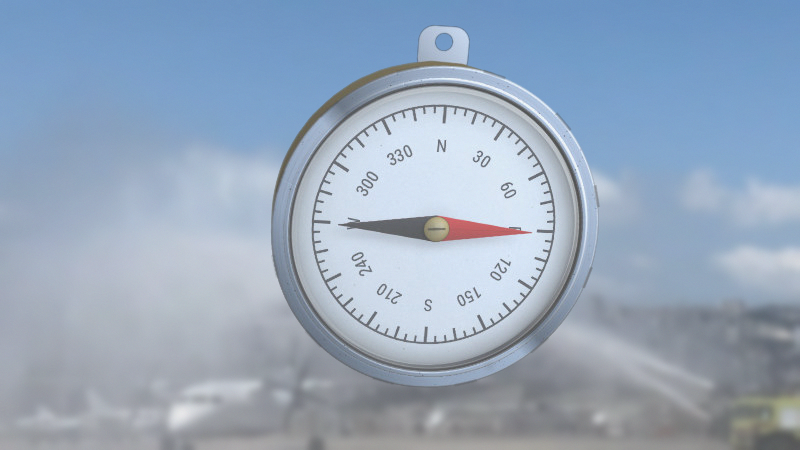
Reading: 90 °
